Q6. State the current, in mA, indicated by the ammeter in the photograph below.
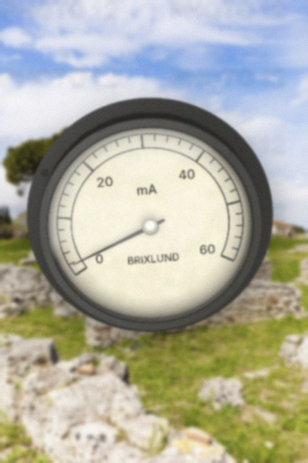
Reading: 2 mA
